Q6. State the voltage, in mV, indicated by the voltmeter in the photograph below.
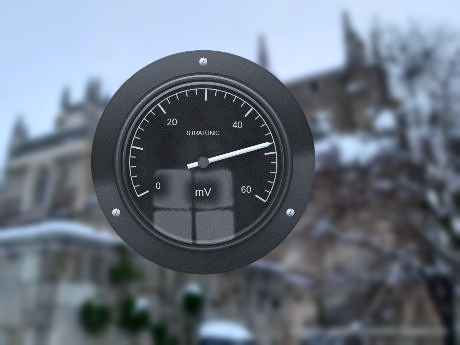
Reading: 48 mV
